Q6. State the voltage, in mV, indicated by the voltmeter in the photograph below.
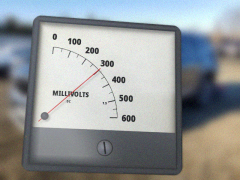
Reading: 300 mV
